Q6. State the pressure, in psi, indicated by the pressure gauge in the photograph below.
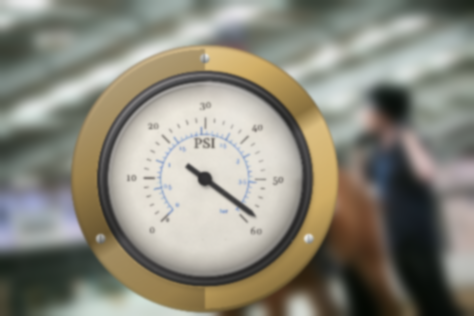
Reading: 58 psi
